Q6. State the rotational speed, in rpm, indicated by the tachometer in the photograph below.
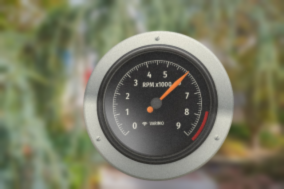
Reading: 6000 rpm
